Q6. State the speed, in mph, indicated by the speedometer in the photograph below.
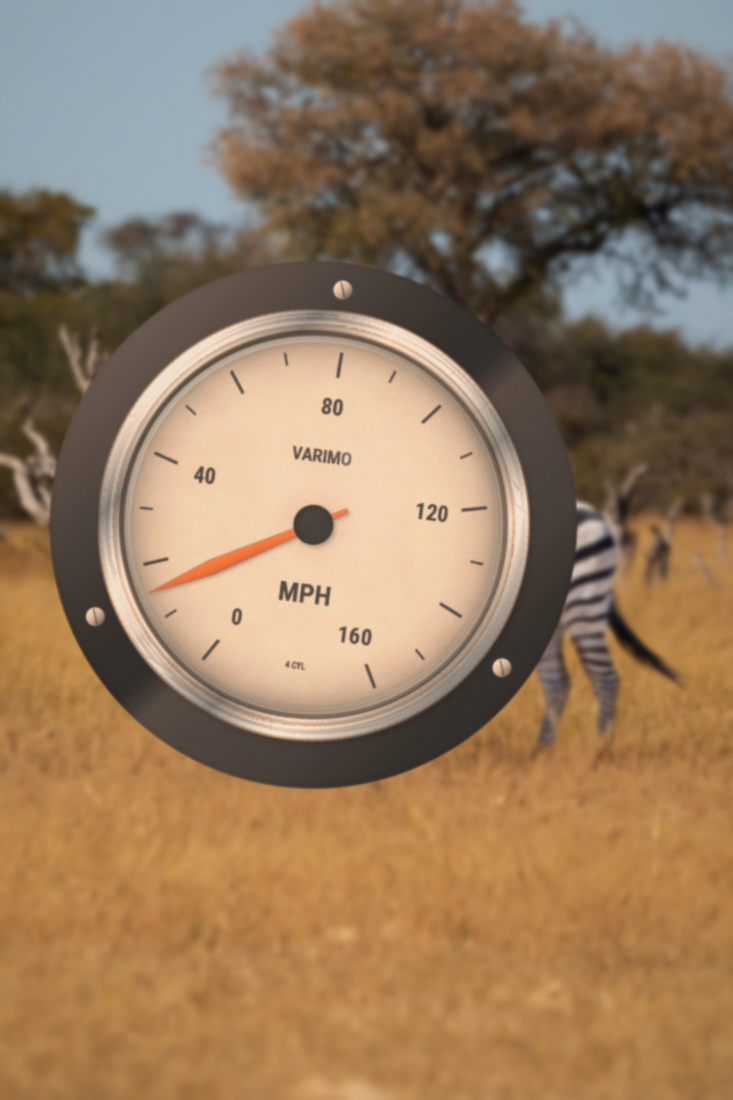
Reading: 15 mph
